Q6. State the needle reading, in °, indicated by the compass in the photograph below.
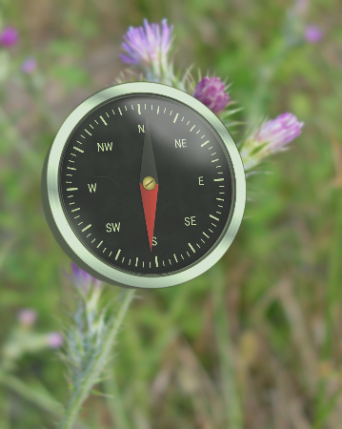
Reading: 185 °
